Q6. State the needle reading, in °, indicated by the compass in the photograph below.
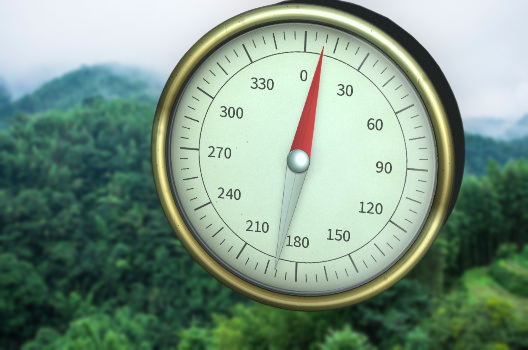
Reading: 10 °
